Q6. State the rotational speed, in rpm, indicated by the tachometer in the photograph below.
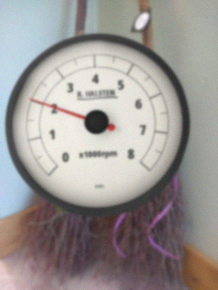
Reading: 2000 rpm
